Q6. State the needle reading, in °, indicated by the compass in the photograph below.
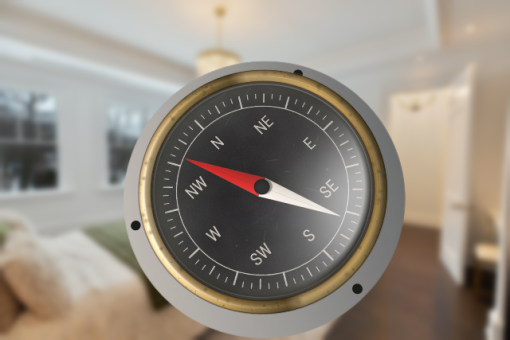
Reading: 335 °
